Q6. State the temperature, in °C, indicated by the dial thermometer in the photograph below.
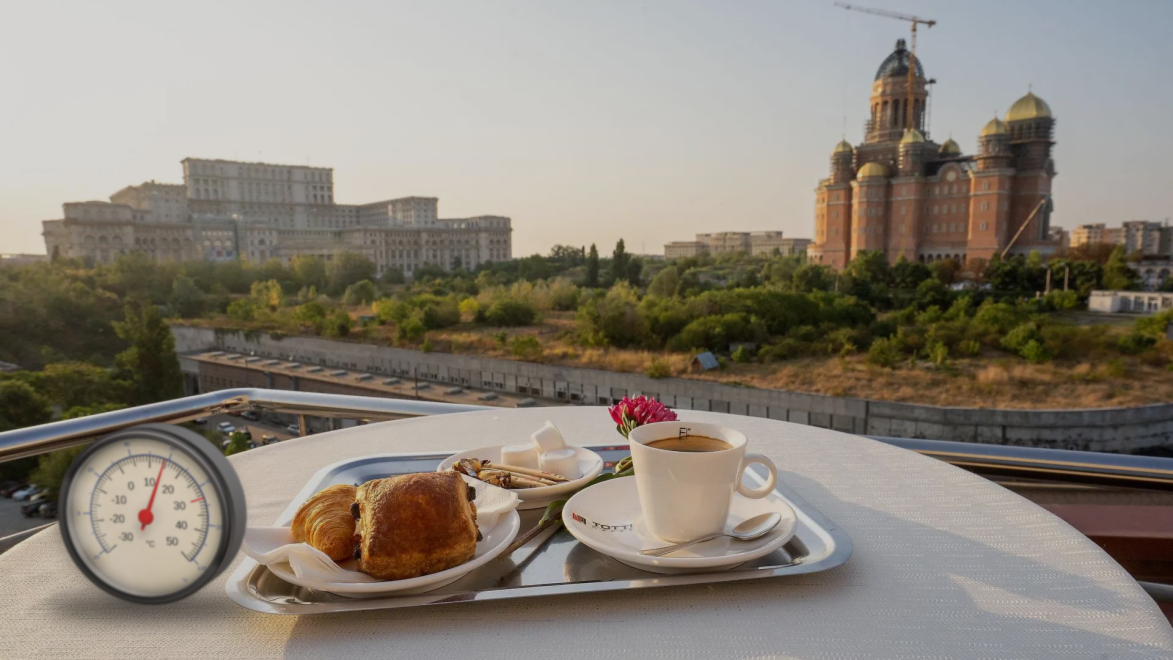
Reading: 15 °C
